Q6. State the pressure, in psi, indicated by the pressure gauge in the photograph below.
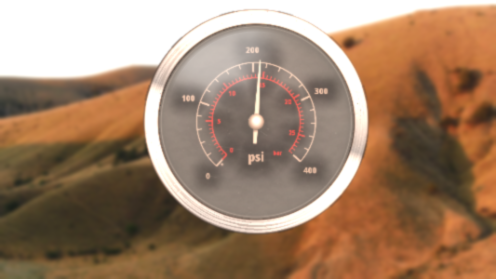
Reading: 210 psi
